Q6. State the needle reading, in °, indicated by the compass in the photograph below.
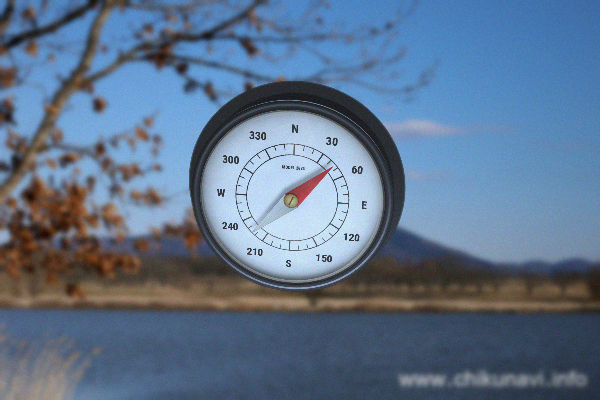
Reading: 45 °
